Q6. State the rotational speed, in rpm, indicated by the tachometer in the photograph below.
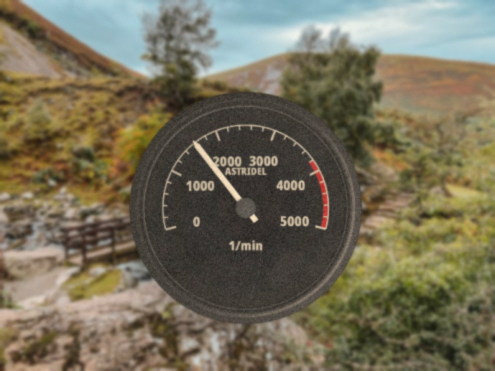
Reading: 1600 rpm
